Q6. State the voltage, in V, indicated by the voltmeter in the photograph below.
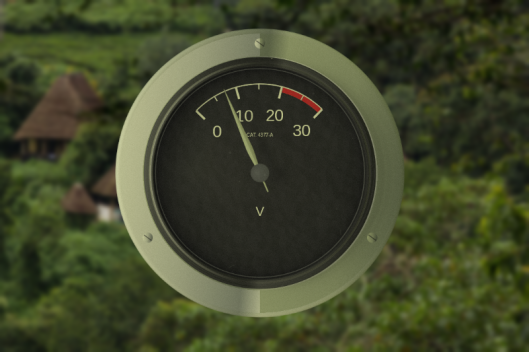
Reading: 7.5 V
